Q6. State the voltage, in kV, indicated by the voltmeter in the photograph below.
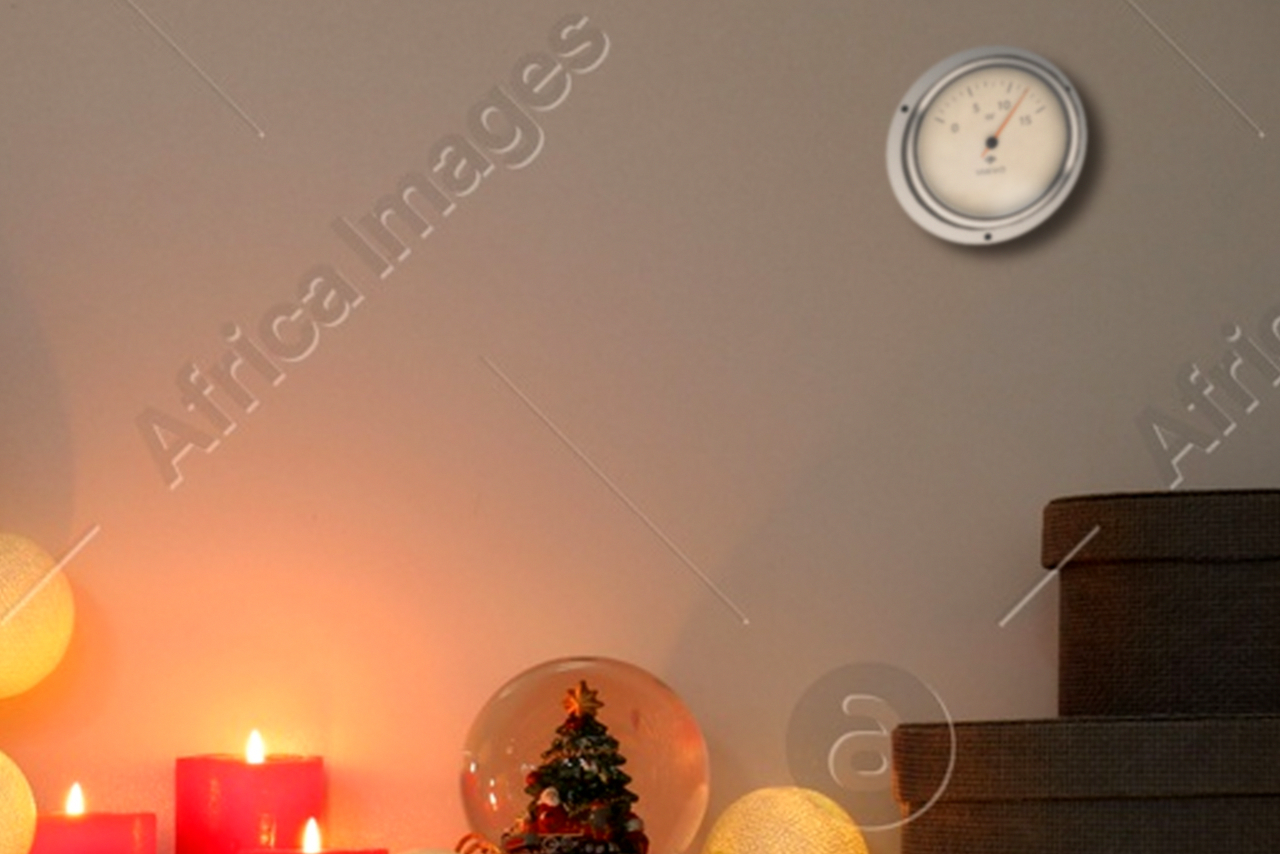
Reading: 12 kV
